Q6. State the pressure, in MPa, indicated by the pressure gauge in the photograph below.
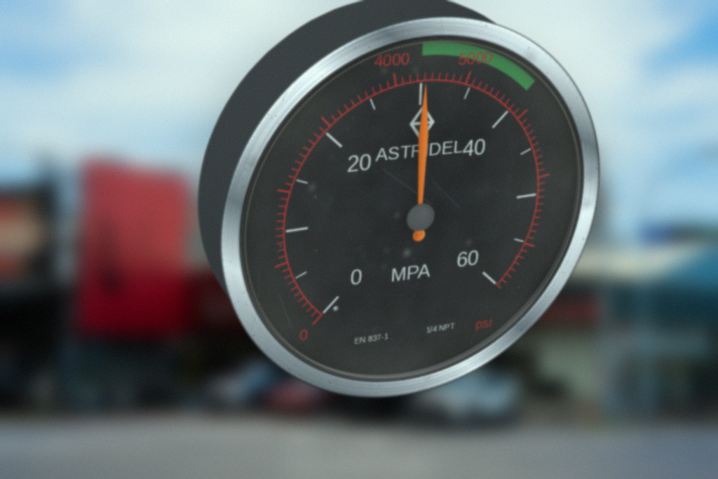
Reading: 30 MPa
